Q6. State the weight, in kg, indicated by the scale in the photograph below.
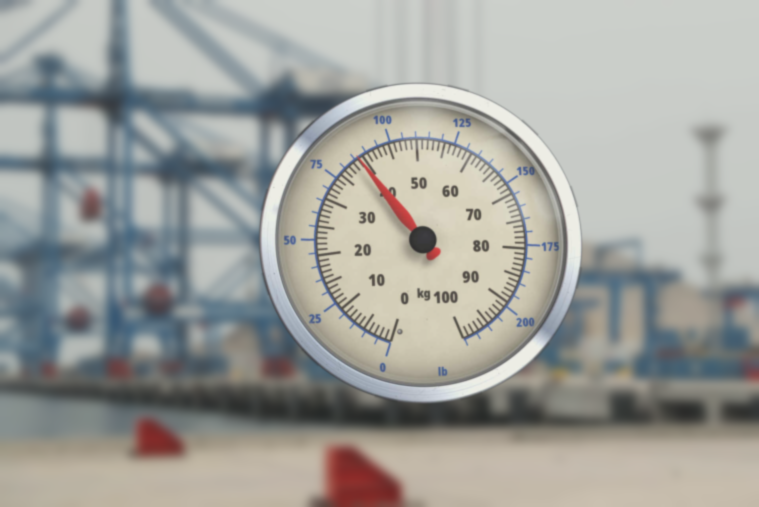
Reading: 39 kg
